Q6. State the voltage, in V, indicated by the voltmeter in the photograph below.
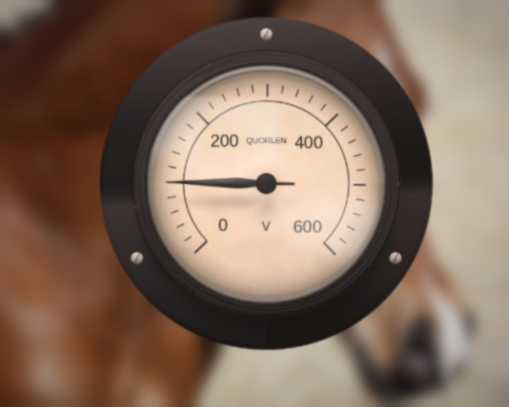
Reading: 100 V
